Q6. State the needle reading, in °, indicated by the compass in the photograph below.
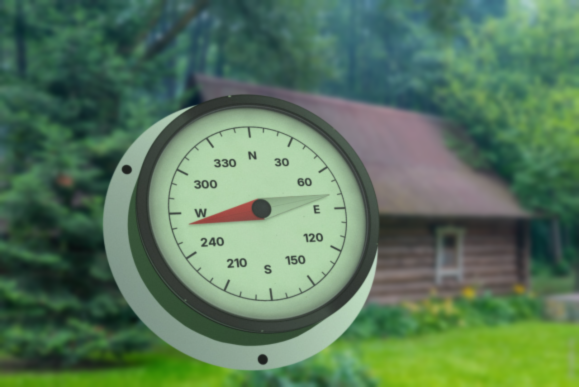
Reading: 260 °
